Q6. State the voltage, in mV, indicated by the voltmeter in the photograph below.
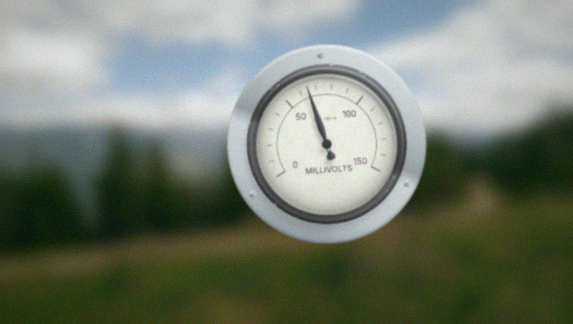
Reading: 65 mV
